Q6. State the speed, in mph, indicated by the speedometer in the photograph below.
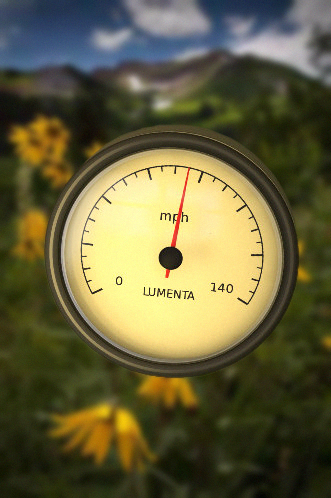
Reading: 75 mph
